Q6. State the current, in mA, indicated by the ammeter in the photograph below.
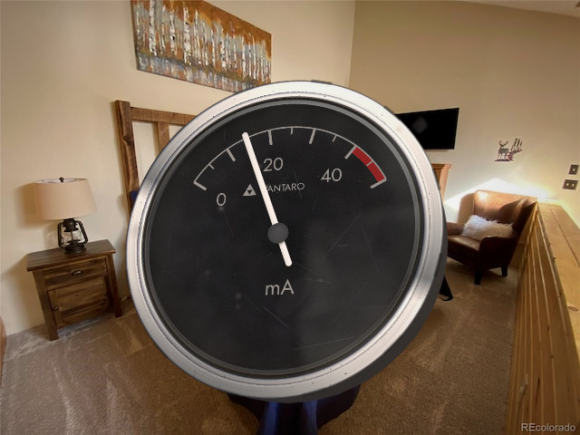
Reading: 15 mA
